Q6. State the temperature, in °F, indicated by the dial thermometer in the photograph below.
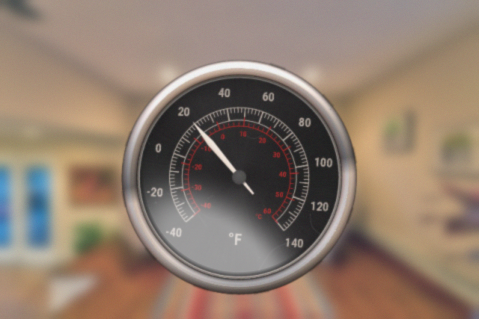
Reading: 20 °F
